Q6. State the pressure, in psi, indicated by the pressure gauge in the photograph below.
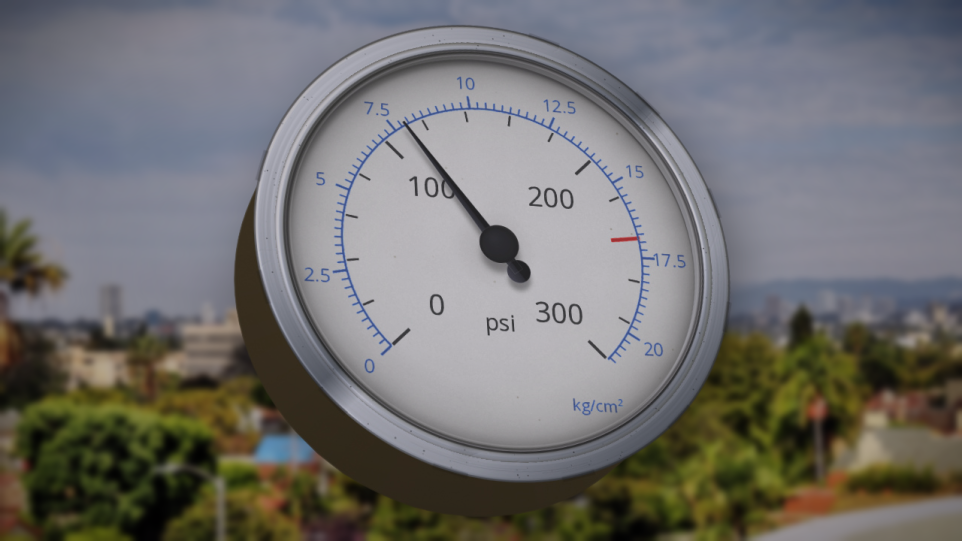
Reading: 110 psi
